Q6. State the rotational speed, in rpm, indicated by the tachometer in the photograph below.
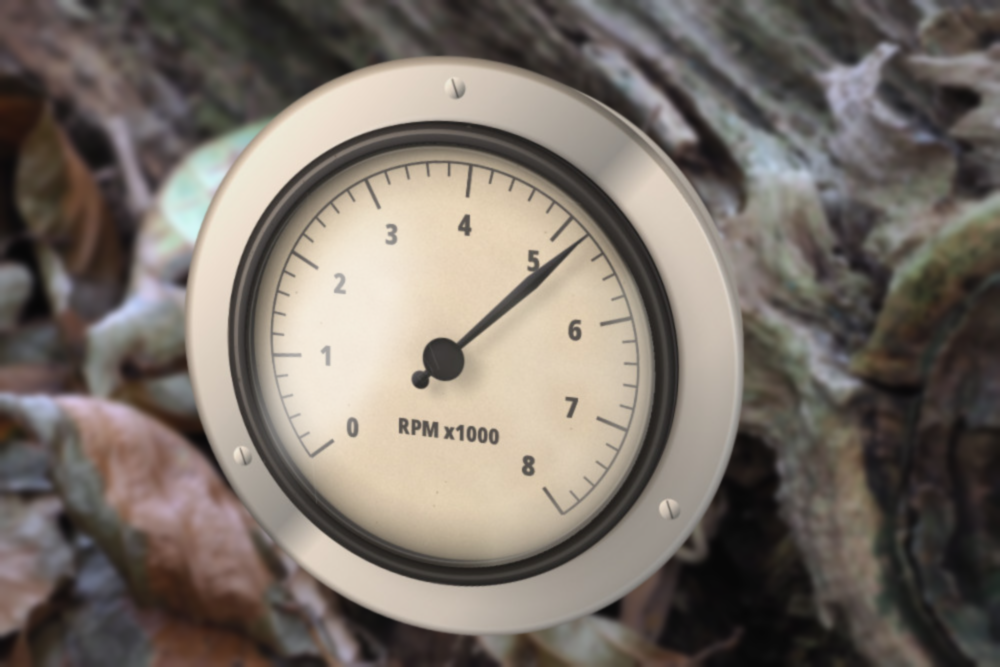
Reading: 5200 rpm
